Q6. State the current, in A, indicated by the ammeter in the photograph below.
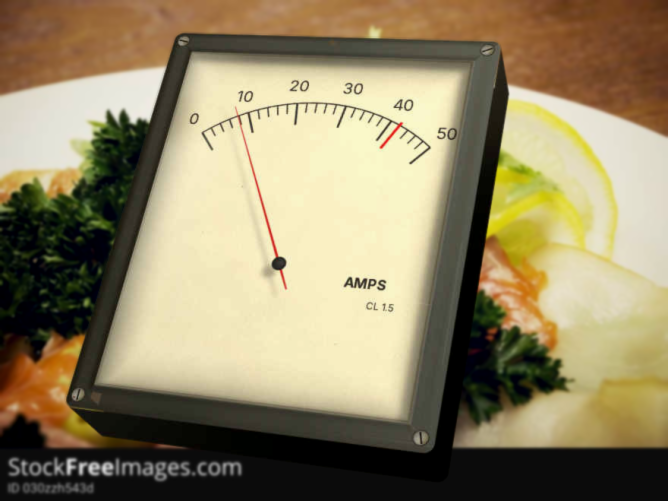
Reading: 8 A
